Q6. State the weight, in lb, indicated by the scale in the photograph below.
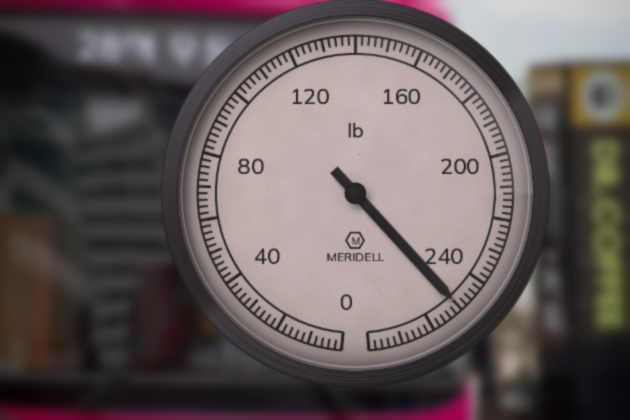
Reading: 250 lb
